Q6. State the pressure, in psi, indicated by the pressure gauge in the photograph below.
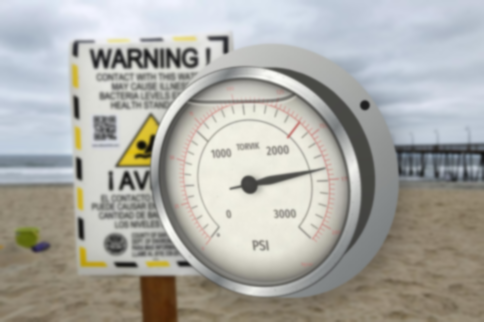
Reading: 2400 psi
